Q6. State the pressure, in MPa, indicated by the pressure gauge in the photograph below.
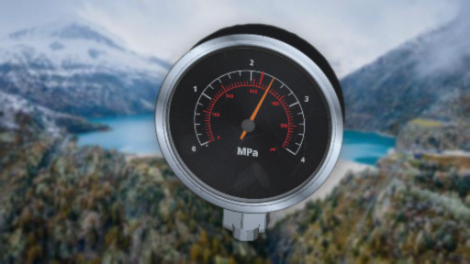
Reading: 2.4 MPa
